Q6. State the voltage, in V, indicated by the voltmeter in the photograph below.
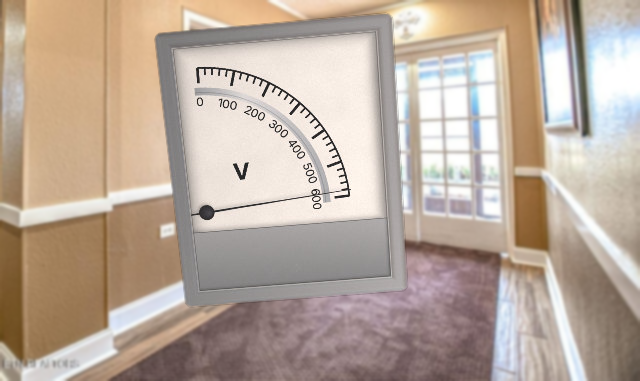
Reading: 580 V
